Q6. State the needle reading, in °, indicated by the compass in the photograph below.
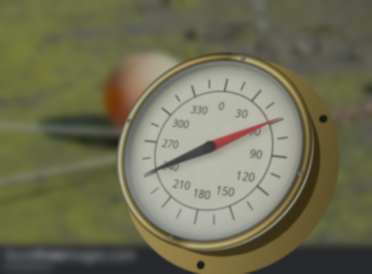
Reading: 60 °
